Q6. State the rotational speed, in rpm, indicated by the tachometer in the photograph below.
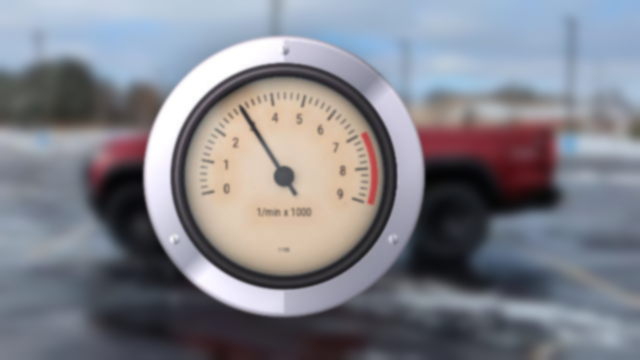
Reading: 3000 rpm
